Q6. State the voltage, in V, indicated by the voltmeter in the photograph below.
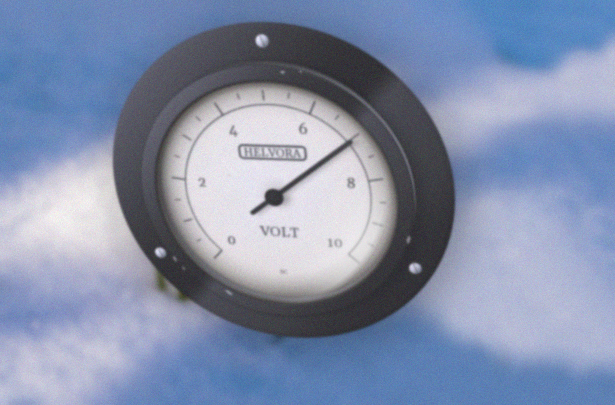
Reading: 7 V
